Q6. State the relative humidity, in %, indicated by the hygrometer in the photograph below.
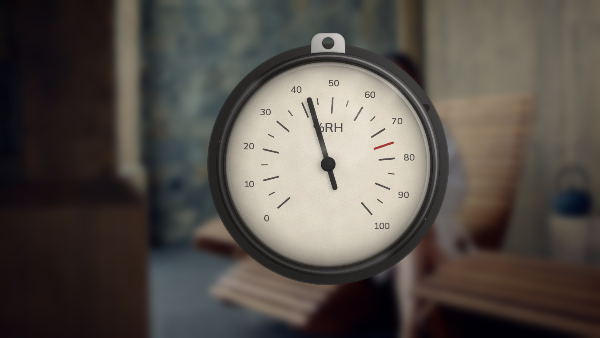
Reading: 42.5 %
